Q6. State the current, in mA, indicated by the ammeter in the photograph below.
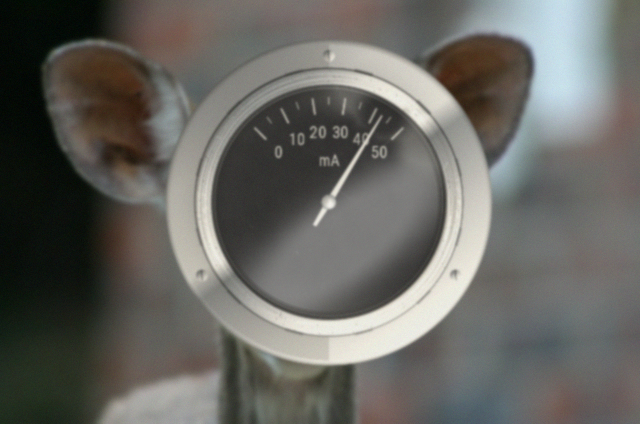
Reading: 42.5 mA
